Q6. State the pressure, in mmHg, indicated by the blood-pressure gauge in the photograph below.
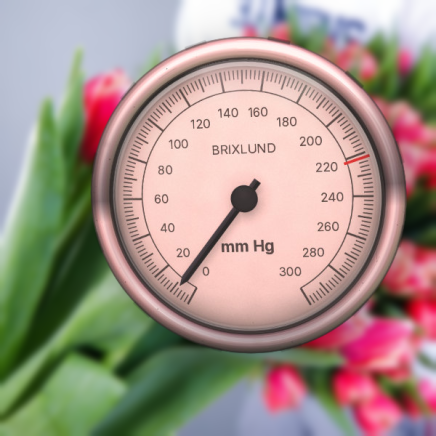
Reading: 8 mmHg
